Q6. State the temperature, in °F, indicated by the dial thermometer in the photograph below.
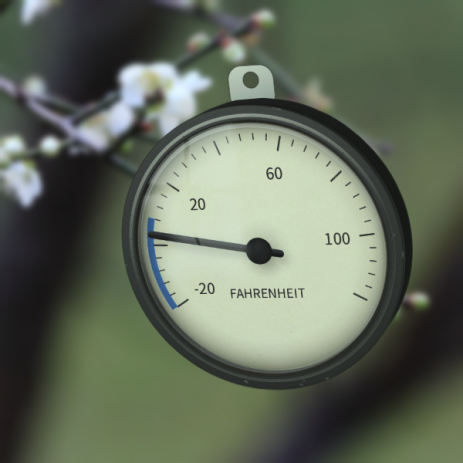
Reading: 4 °F
